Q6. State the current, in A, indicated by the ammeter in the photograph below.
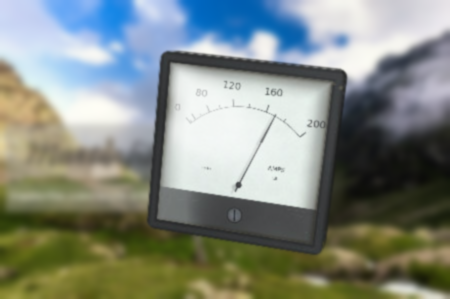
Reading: 170 A
